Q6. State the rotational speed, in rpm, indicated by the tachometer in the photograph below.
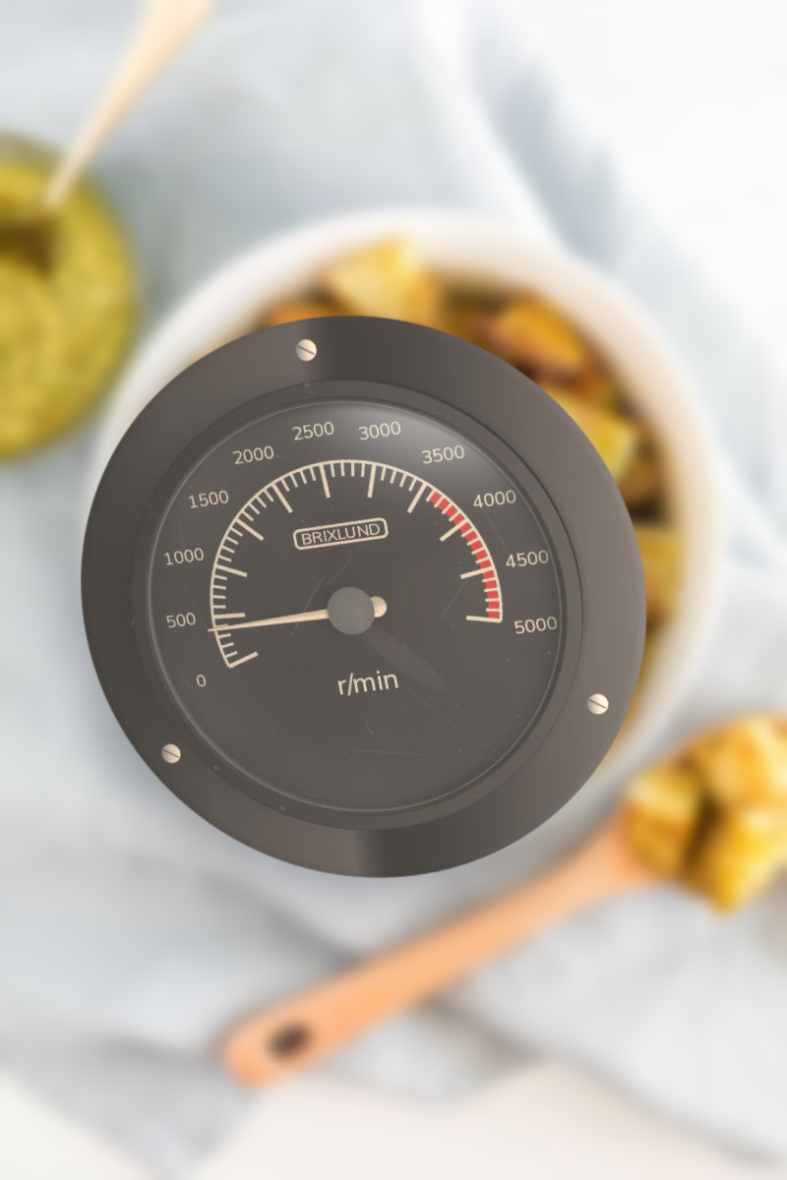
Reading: 400 rpm
